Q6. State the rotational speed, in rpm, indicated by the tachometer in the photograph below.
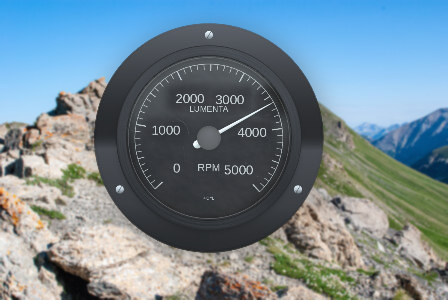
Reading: 3600 rpm
